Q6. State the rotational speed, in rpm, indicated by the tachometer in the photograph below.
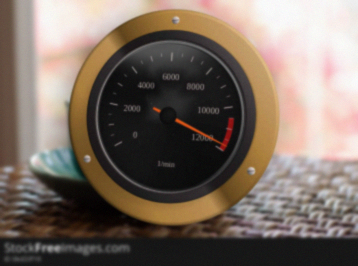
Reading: 11750 rpm
